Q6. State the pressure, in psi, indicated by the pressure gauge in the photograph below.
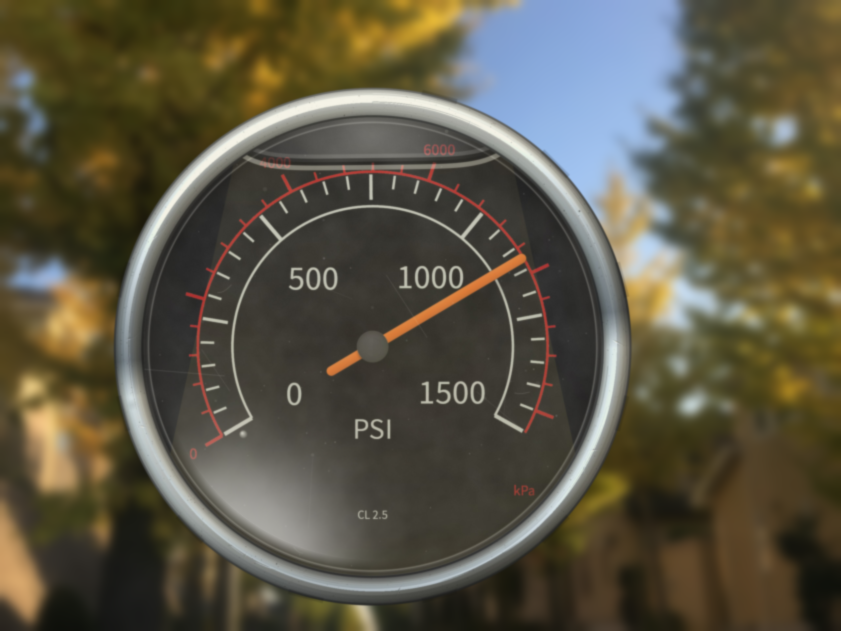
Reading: 1125 psi
